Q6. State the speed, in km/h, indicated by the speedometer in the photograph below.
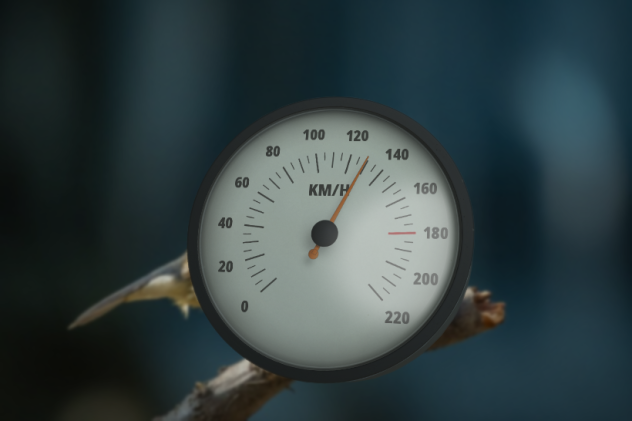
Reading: 130 km/h
